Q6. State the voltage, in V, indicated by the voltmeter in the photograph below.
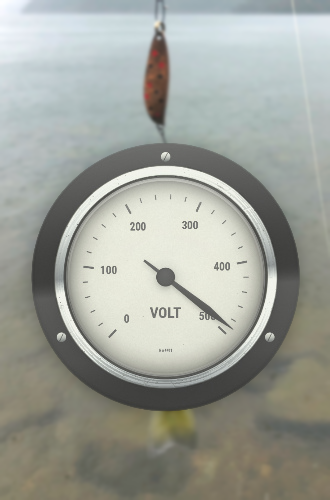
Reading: 490 V
